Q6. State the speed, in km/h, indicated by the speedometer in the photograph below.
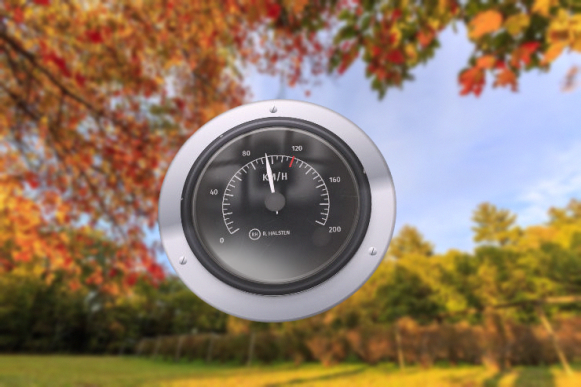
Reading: 95 km/h
